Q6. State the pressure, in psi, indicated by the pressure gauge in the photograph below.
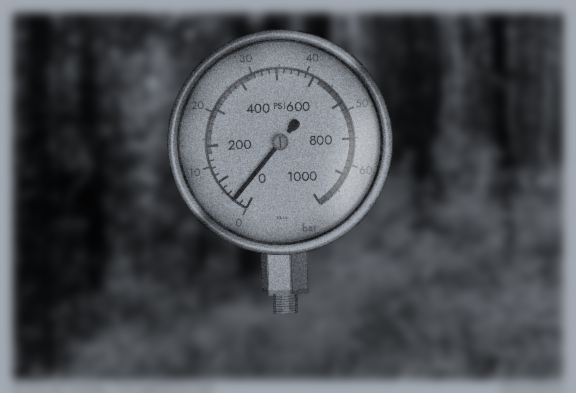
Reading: 40 psi
